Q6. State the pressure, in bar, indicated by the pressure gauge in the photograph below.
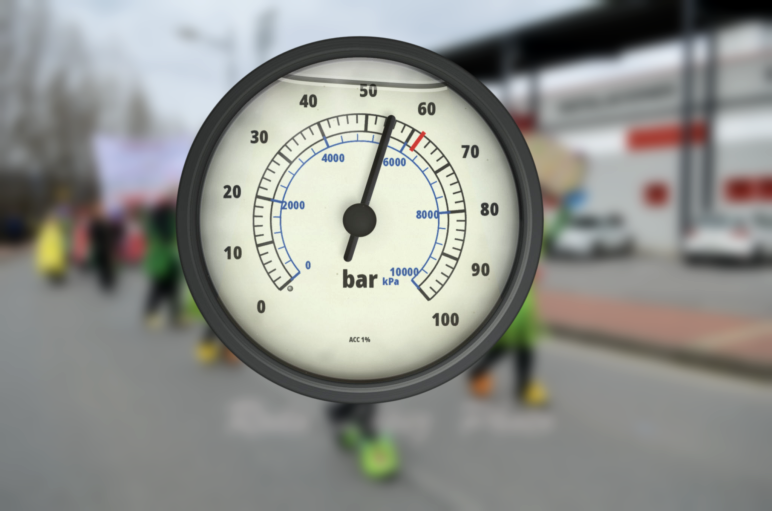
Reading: 55 bar
